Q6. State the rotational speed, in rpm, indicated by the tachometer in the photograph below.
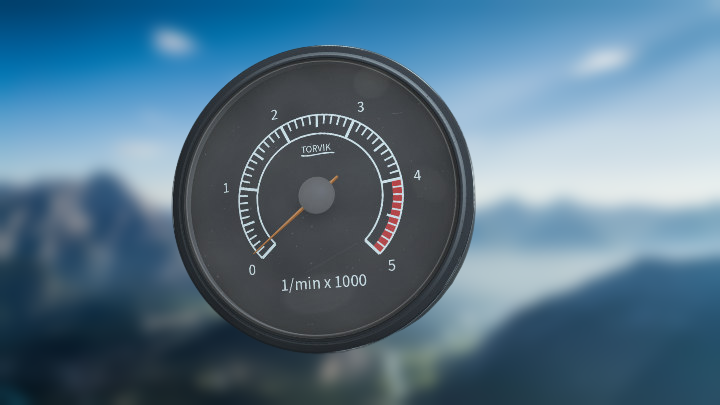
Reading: 100 rpm
